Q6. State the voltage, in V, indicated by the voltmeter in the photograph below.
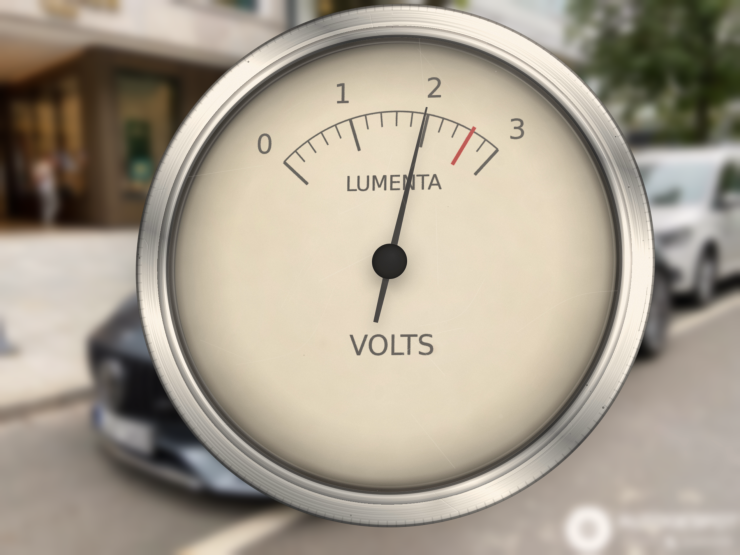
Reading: 2 V
